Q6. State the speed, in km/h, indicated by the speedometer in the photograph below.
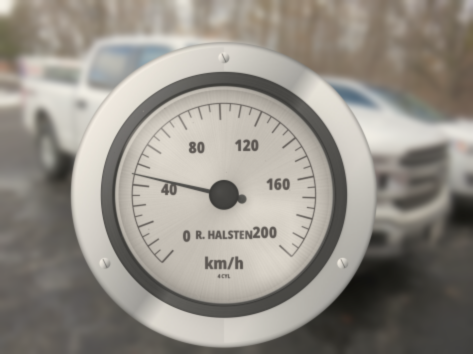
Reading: 45 km/h
